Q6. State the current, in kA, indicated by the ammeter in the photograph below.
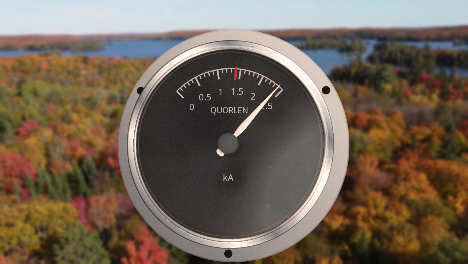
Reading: 2.4 kA
